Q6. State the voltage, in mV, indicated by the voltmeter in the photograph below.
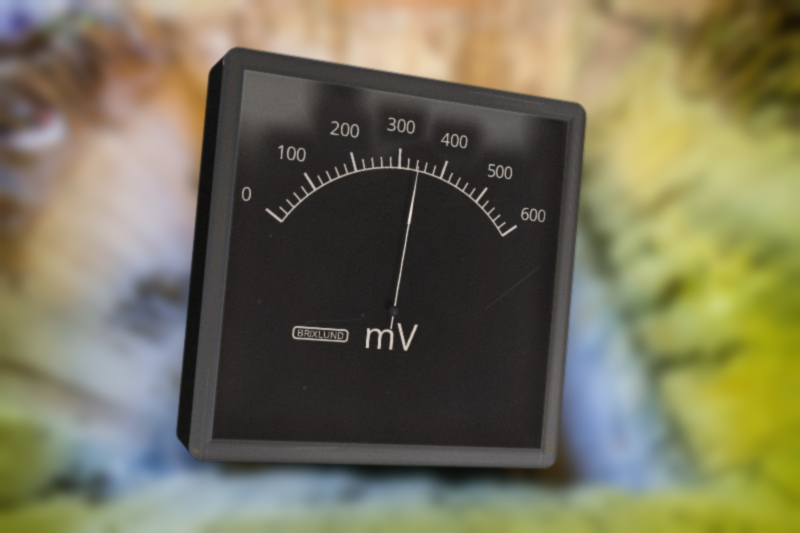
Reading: 340 mV
